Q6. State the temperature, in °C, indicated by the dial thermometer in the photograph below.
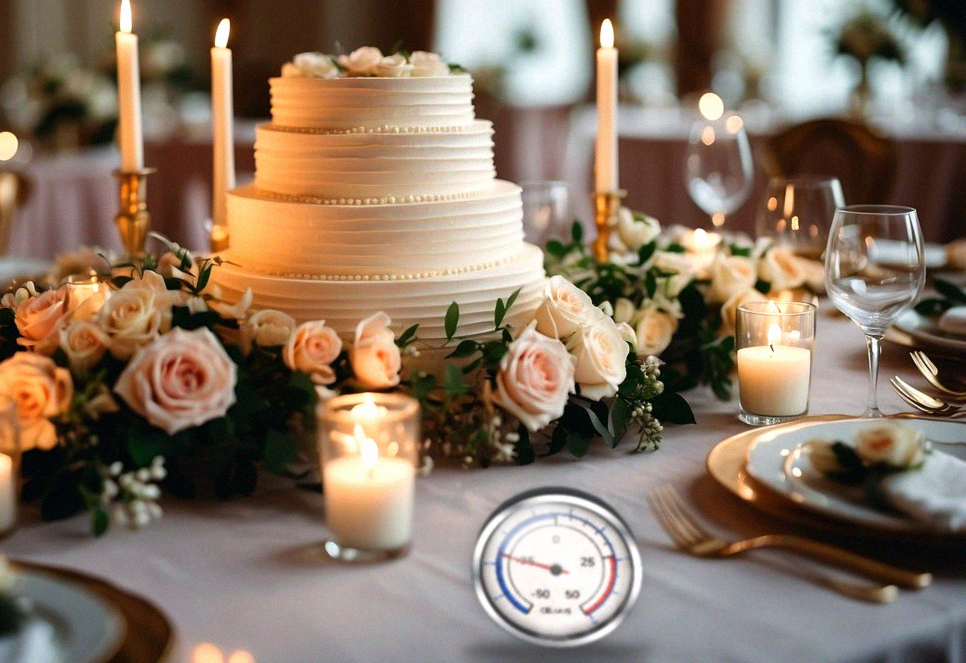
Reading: -25 °C
